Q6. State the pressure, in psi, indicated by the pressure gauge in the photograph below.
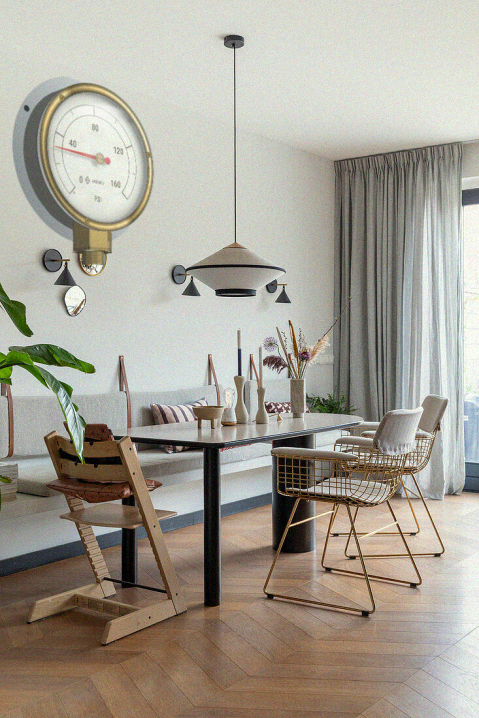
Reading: 30 psi
